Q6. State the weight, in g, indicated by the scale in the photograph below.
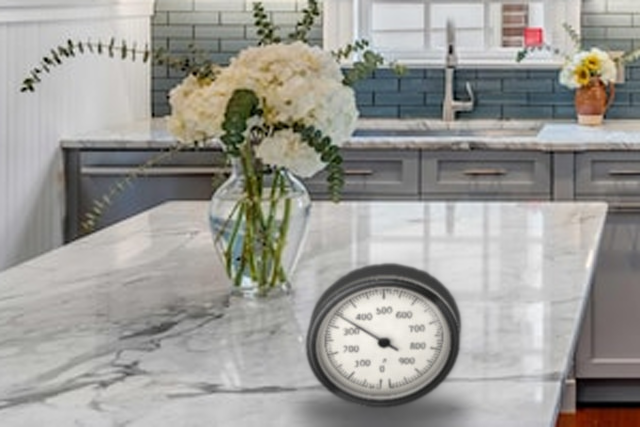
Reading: 350 g
